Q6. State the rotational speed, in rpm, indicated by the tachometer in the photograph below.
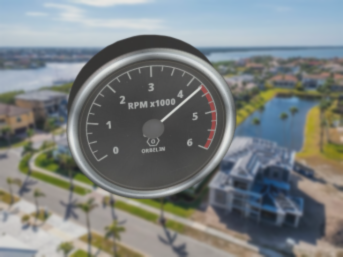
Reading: 4250 rpm
